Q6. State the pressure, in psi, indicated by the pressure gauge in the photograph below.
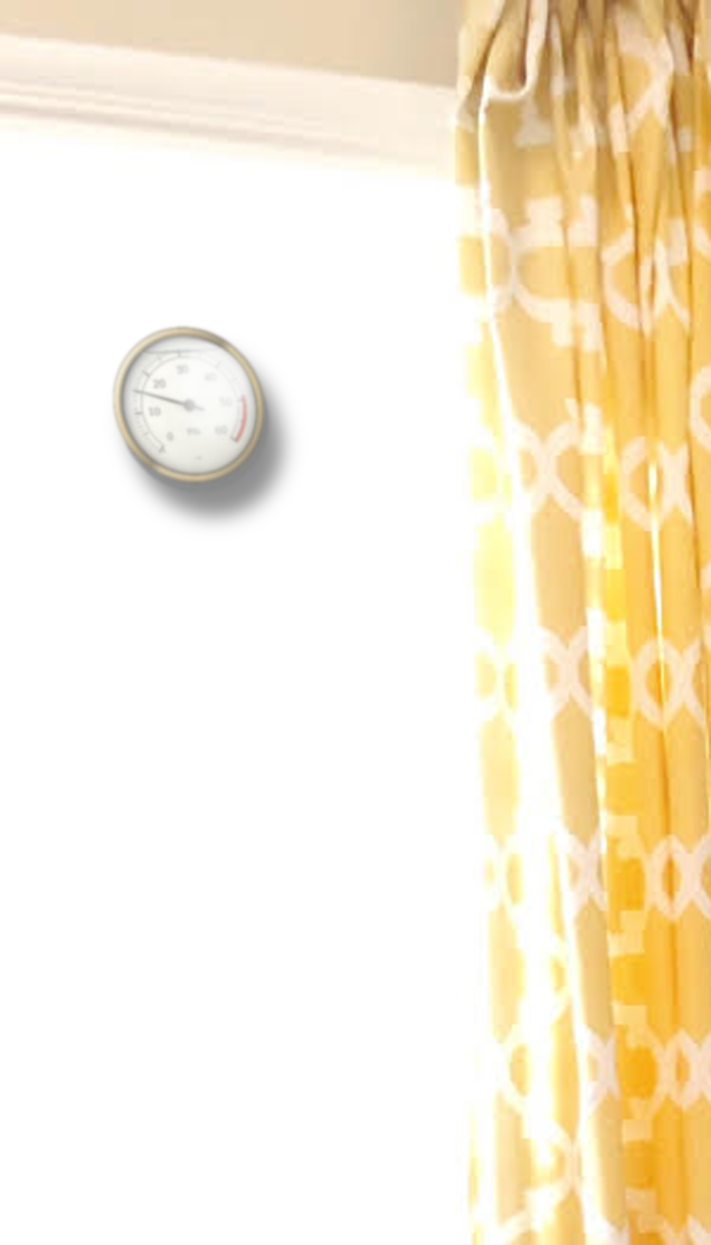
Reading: 15 psi
